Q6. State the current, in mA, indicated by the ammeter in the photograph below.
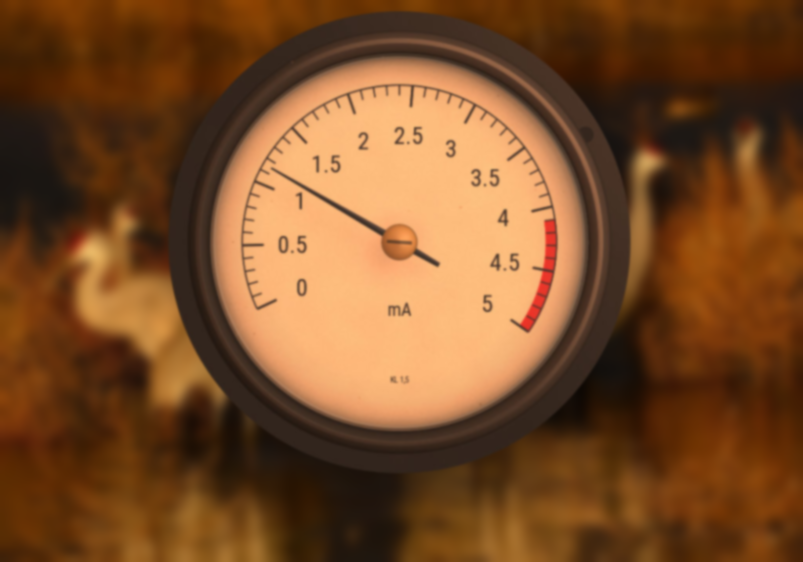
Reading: 1.15 mA
